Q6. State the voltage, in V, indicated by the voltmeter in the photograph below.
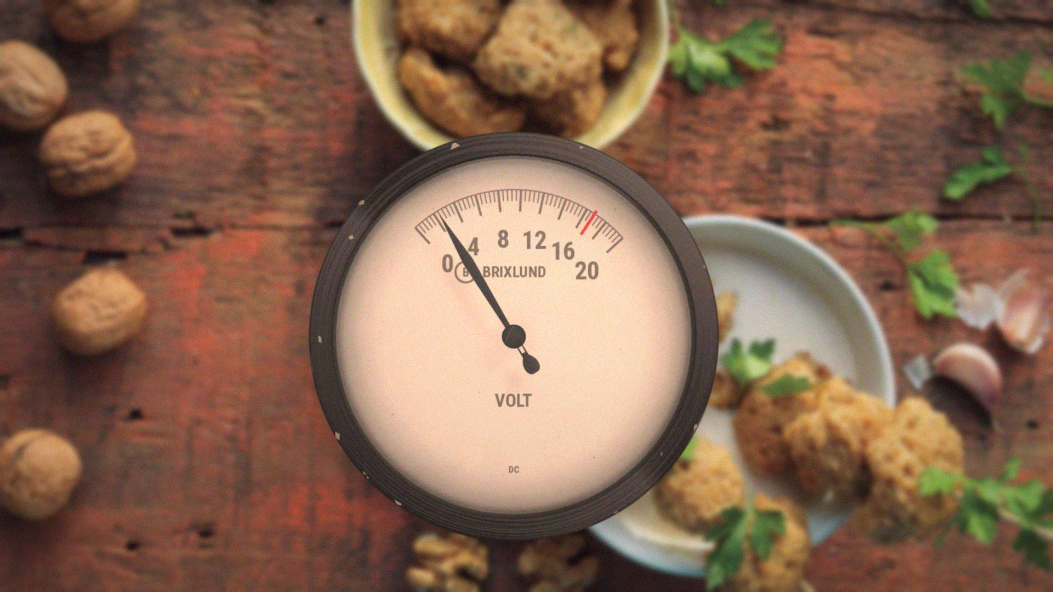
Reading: 2.4 V
